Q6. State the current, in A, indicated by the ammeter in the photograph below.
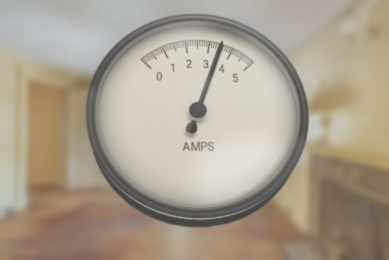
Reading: 3.5 A
